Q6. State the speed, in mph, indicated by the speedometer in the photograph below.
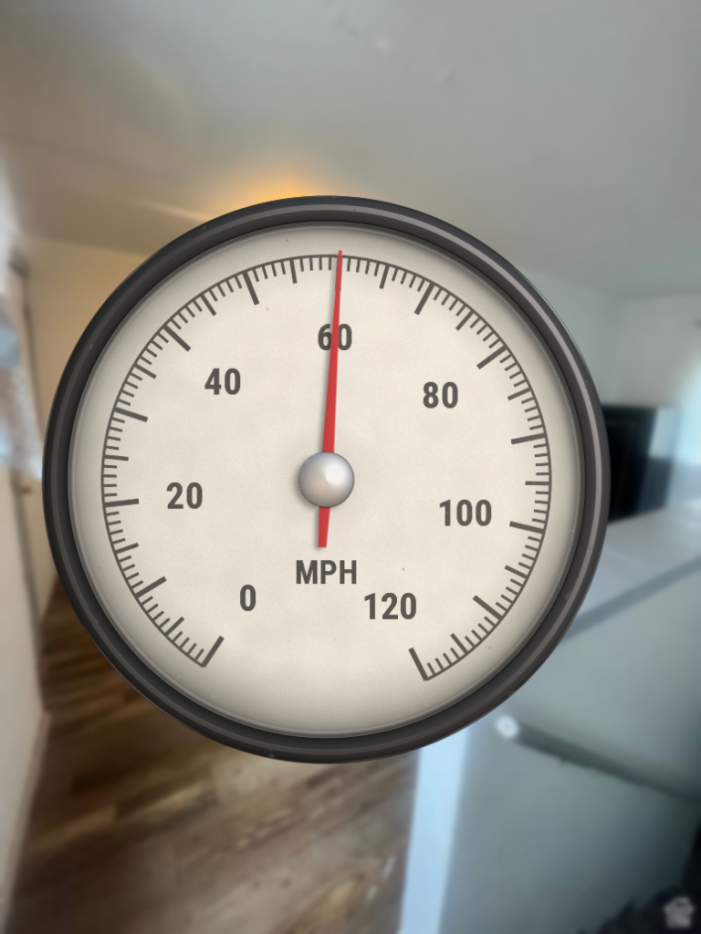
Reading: 60 mph
